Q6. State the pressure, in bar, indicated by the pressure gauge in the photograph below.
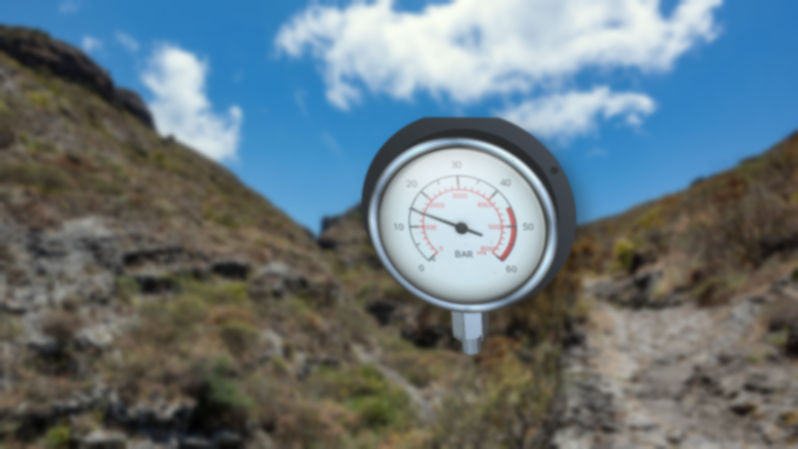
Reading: 15 bar
